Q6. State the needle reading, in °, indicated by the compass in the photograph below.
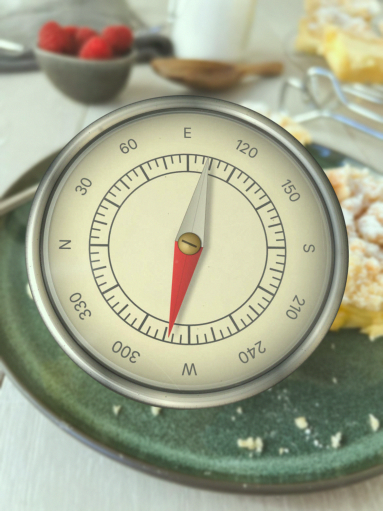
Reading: 282.5 °
